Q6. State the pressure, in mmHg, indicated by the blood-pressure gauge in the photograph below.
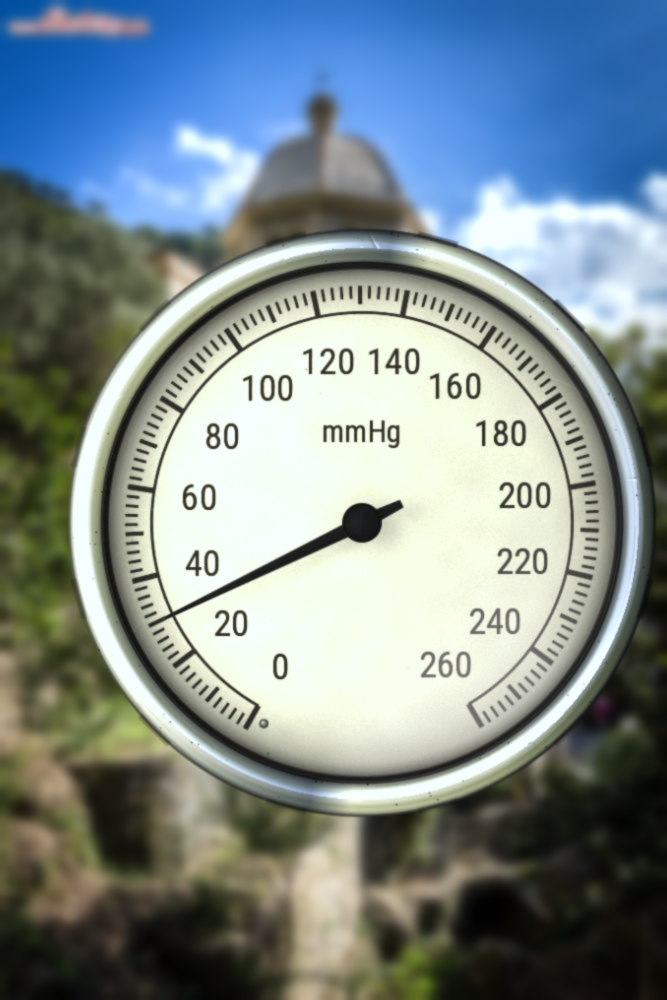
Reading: 30 mmHg
